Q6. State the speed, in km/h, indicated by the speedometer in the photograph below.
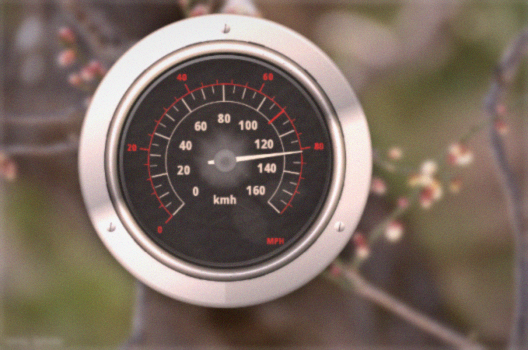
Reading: 130 km/h
